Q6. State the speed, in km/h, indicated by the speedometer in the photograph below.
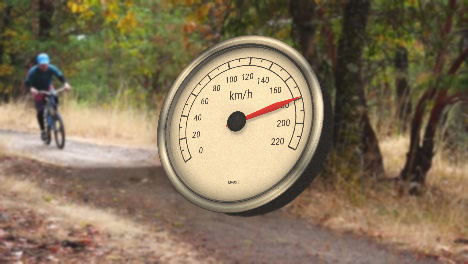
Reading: 180 km/h
